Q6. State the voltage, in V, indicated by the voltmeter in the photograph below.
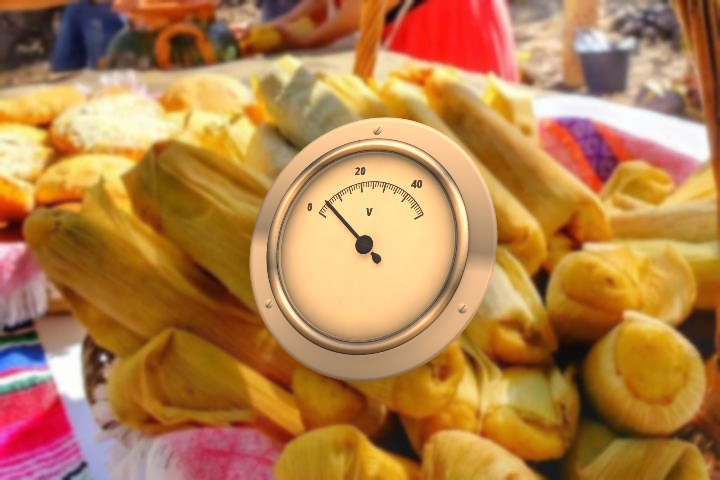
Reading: 5 V
